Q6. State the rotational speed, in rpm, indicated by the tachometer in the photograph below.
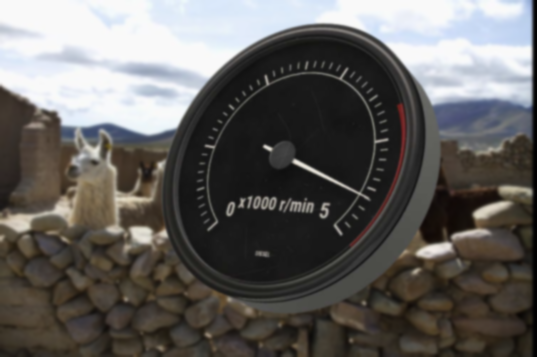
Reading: 4600 rpm
